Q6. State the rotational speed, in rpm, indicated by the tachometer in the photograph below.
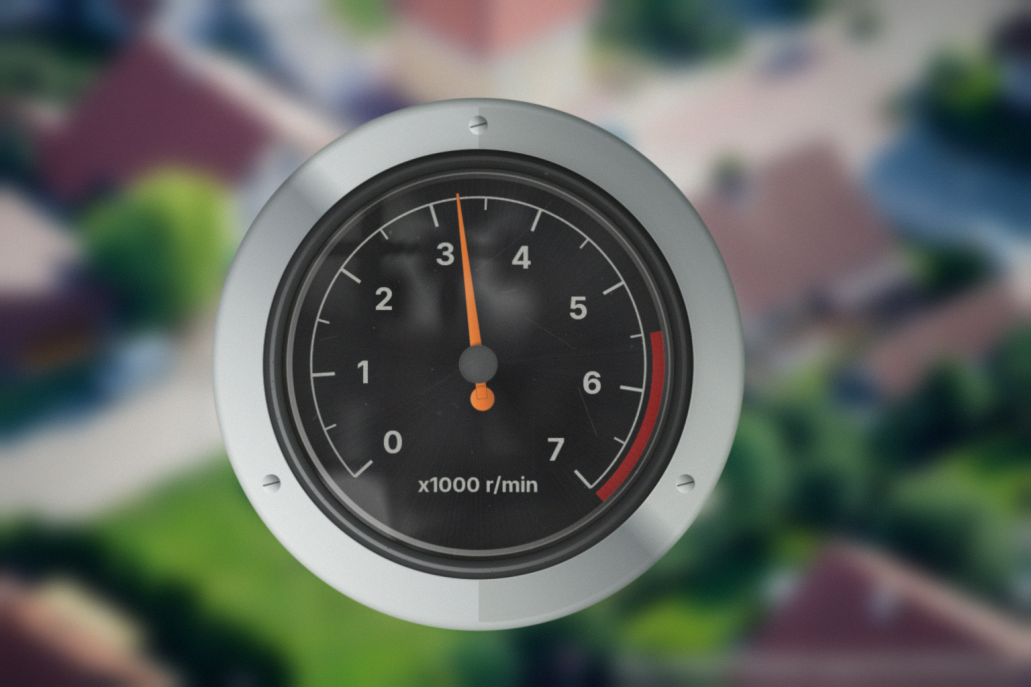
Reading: 3250 rpm
